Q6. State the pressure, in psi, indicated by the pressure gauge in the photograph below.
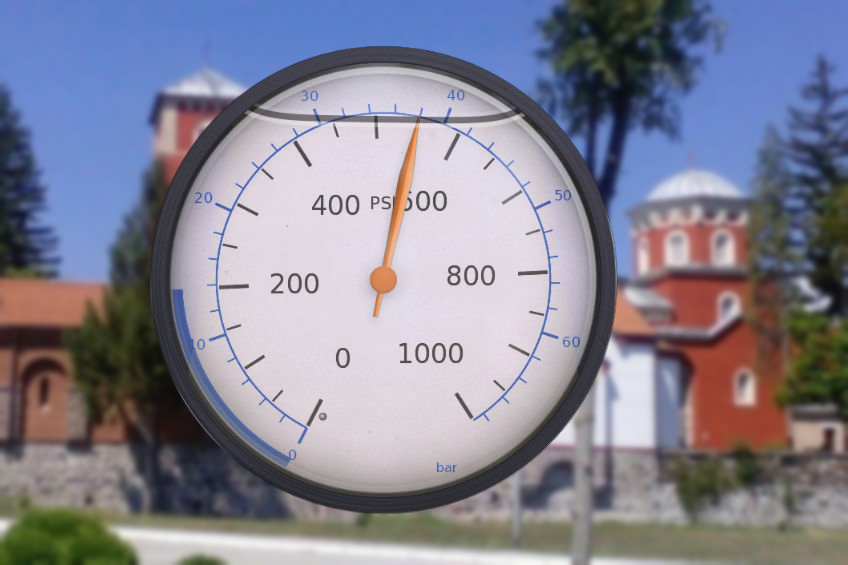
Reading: 550 psi
